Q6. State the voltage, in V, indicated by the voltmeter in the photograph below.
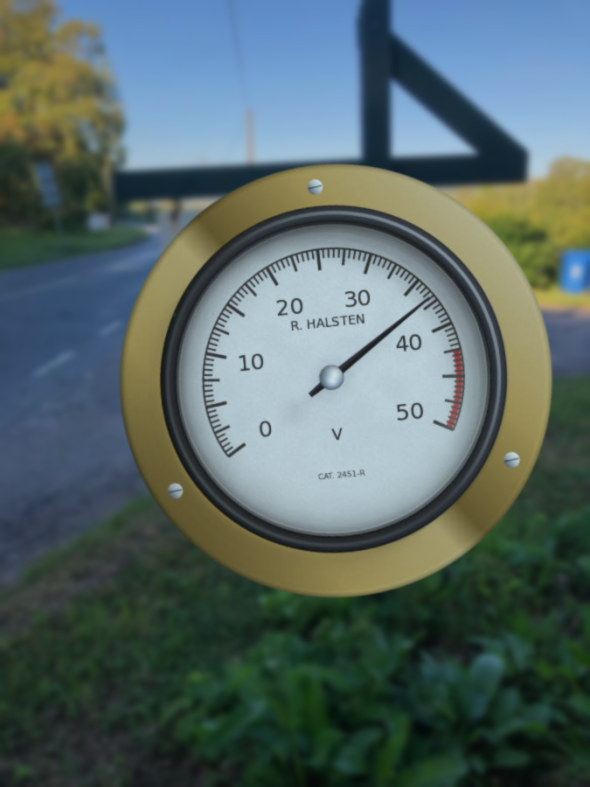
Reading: 37 V
